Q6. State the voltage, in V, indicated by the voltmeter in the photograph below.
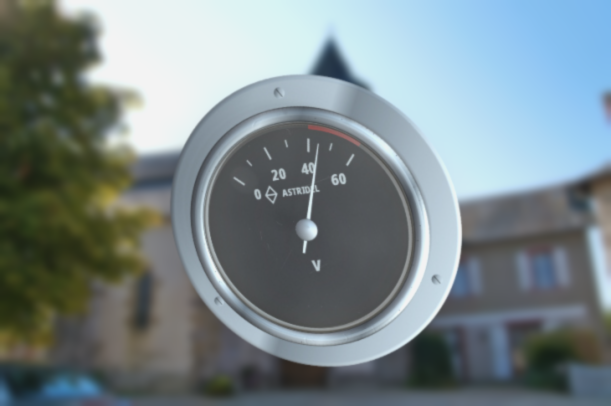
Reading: 45 V
